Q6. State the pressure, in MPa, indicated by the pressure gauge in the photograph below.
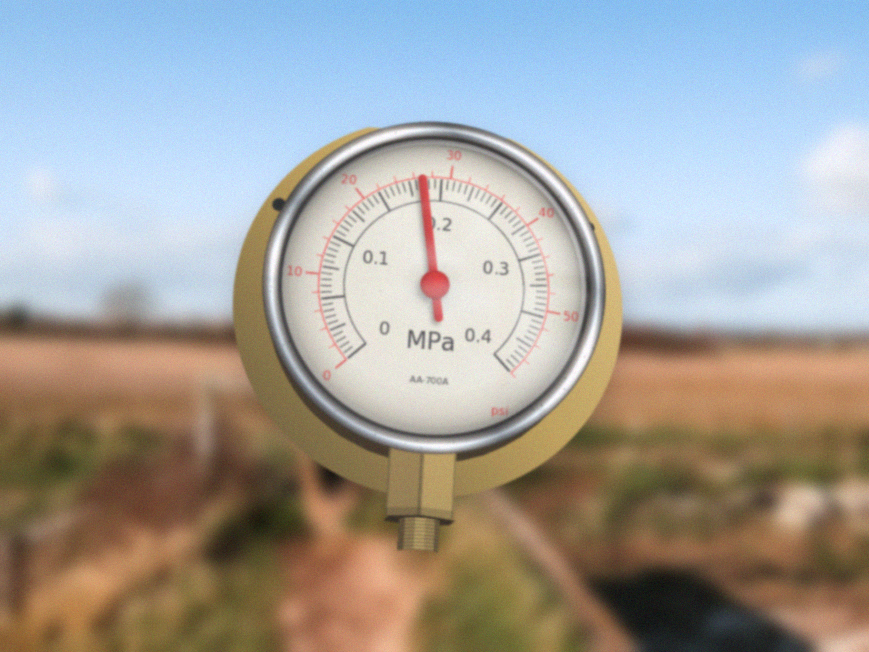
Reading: 0.185 MPa
